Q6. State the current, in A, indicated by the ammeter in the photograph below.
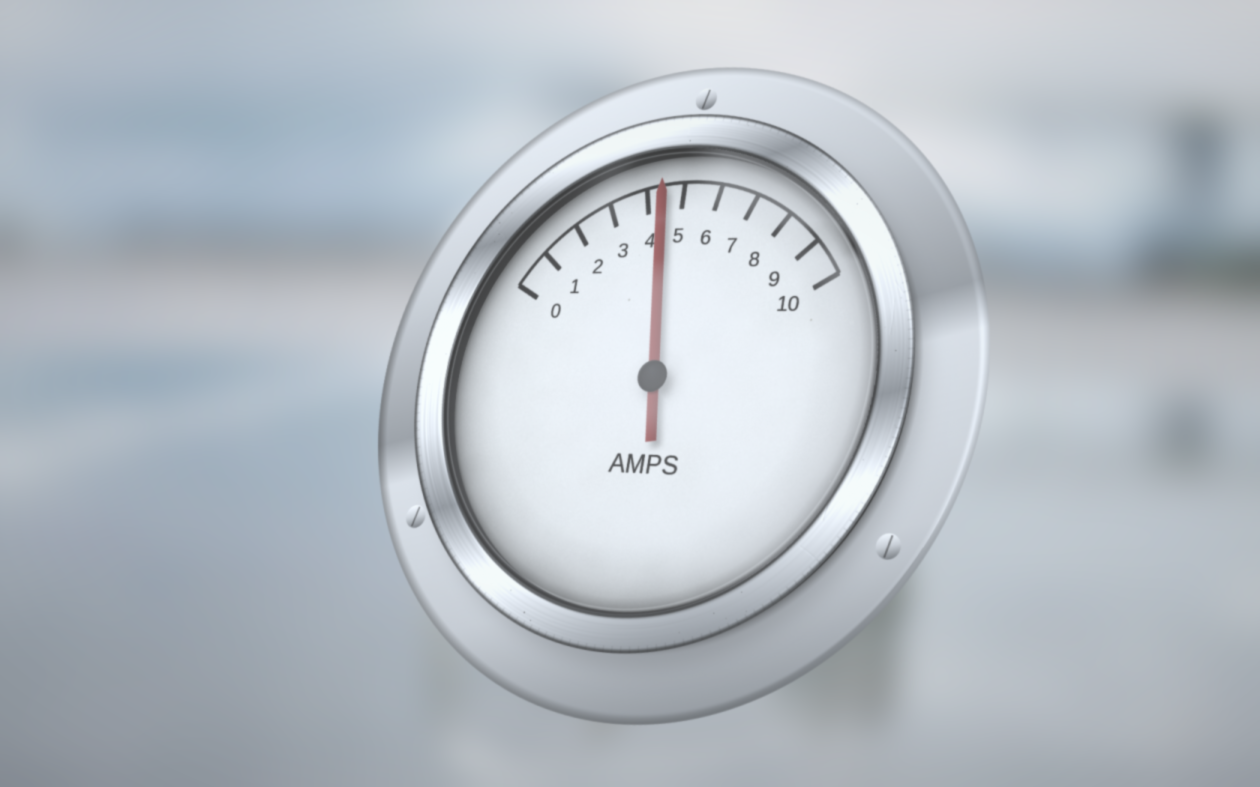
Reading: 4.5 A
